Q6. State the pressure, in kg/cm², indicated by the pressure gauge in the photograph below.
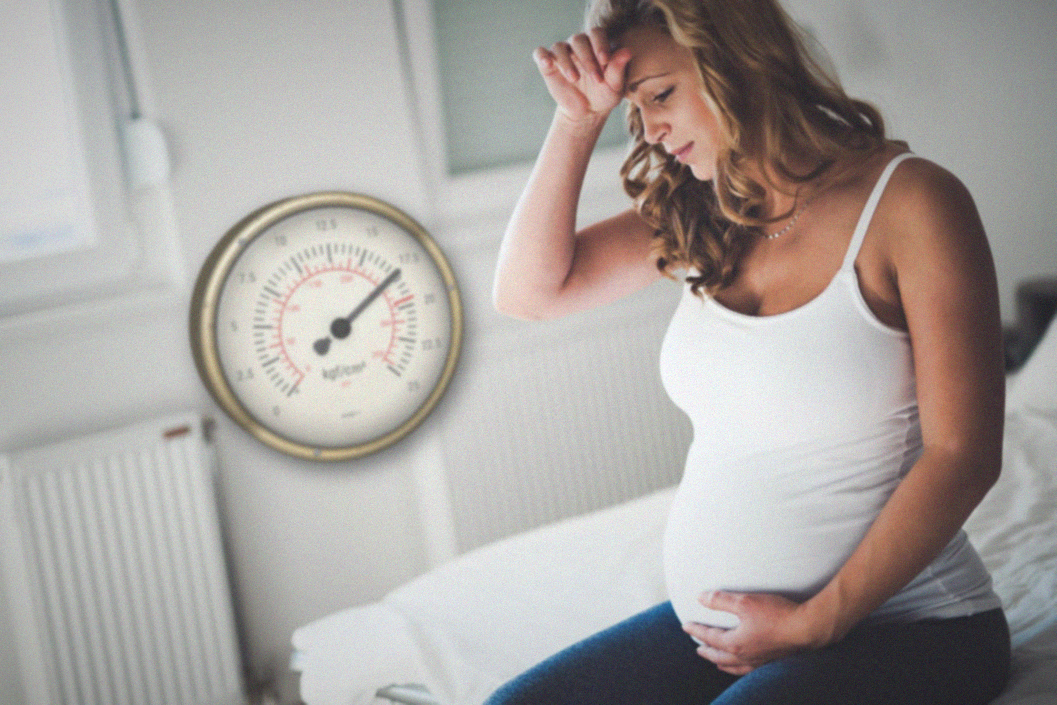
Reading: 17.5 kg/cm²
